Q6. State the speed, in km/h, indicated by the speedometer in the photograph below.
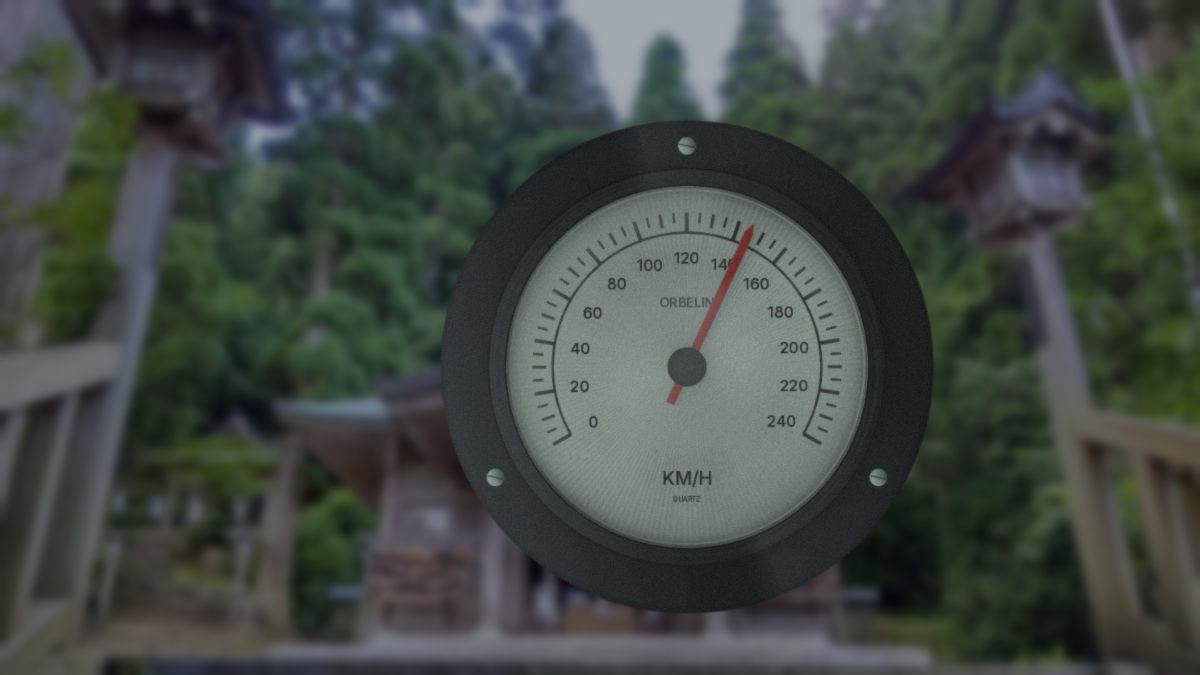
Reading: 145 km/h
